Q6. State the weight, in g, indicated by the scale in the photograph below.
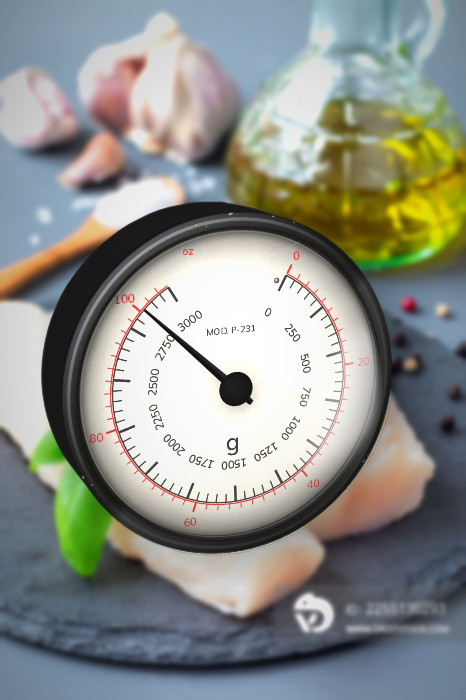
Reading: 2850 g
